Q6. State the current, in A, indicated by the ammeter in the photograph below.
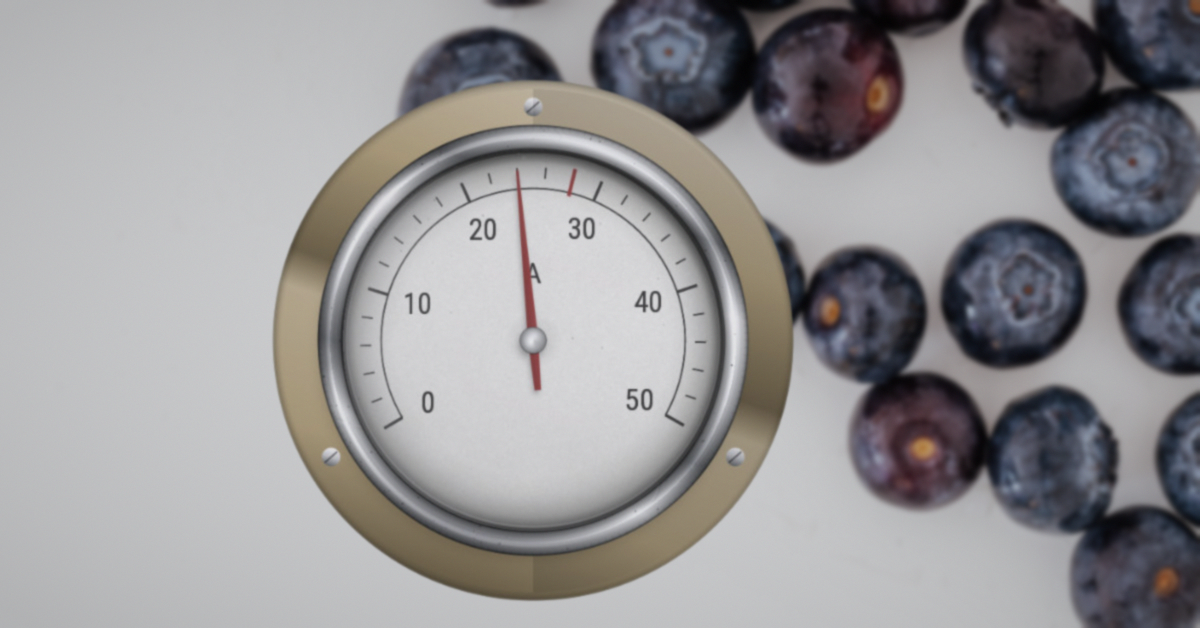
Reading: 24 A
